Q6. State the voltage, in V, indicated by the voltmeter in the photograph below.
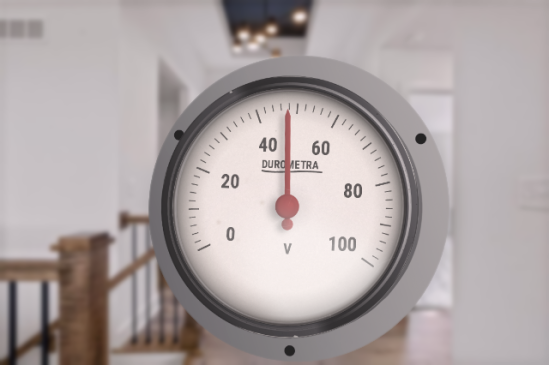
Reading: 48 V
